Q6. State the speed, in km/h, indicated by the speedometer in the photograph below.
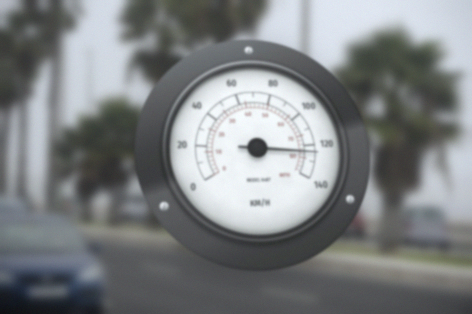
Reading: 125 km/h
